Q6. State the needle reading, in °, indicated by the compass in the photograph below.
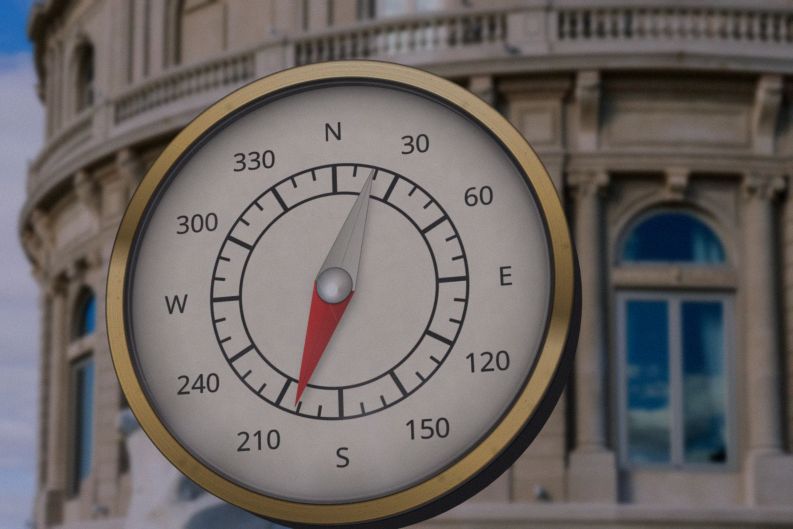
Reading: 200 °
